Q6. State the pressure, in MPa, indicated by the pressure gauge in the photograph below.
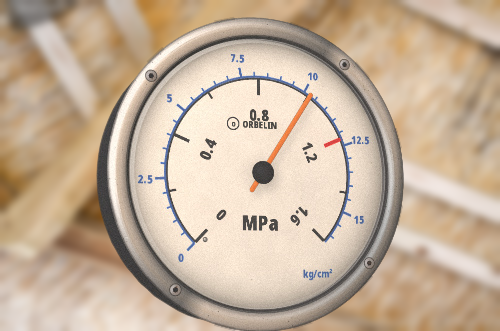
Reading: 1 MPa
